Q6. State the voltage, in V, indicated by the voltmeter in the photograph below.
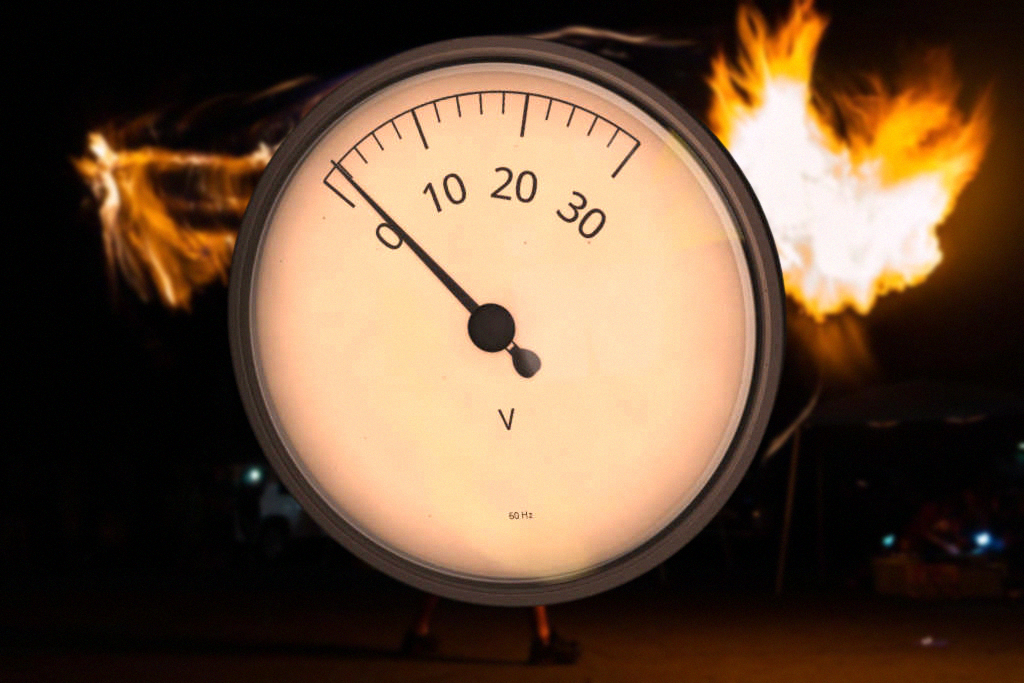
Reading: 2 V
